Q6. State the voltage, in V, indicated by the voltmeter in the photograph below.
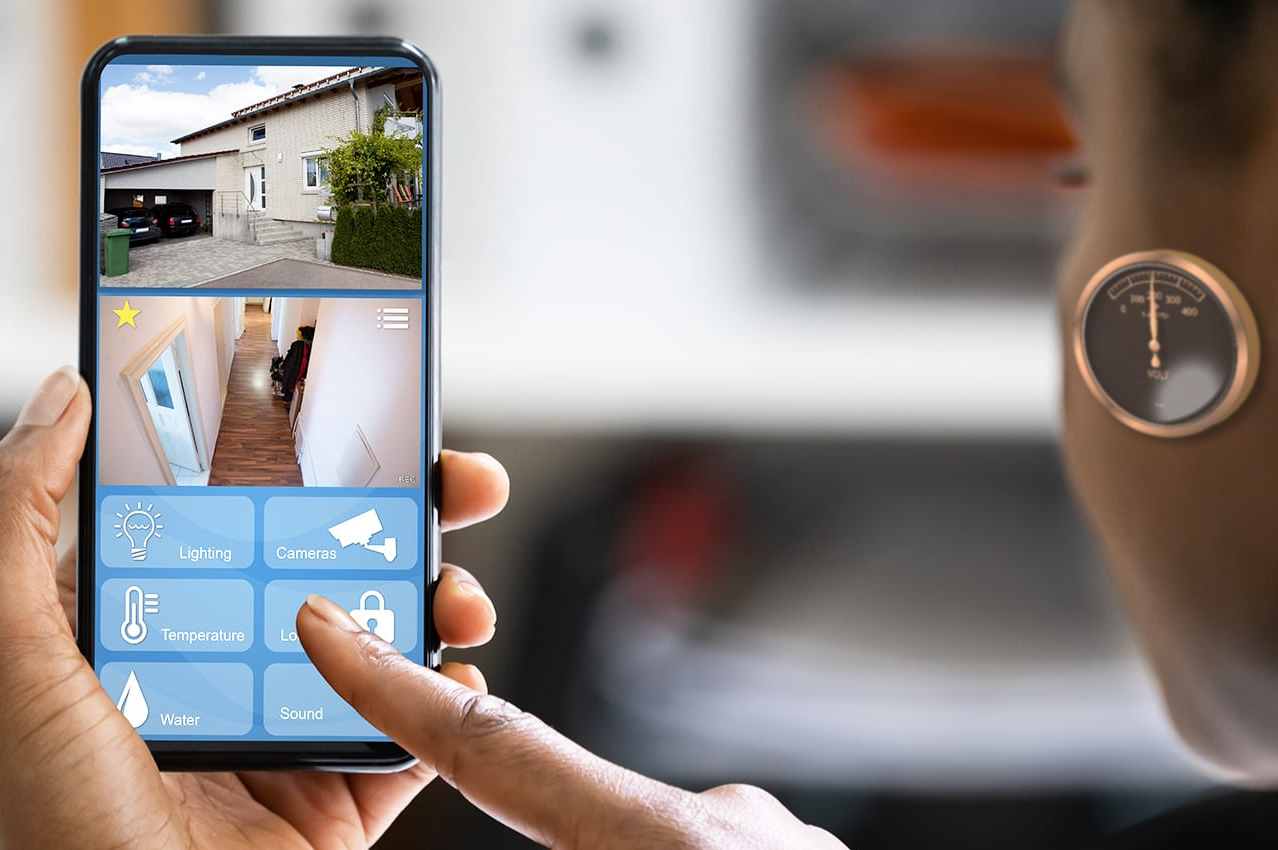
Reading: 200 V
